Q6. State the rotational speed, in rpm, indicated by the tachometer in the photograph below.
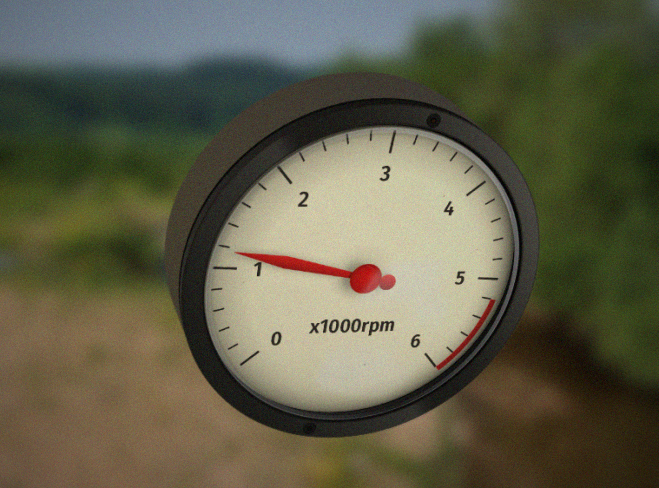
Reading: 1200 rpm
